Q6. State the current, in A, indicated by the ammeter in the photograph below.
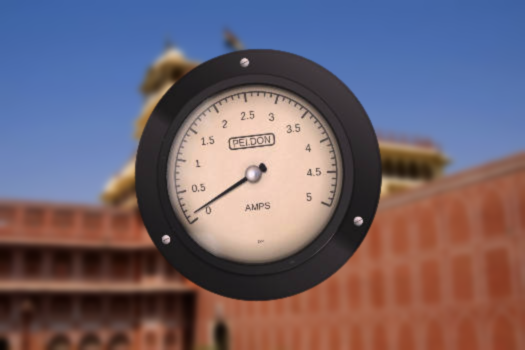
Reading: 0.1 A
